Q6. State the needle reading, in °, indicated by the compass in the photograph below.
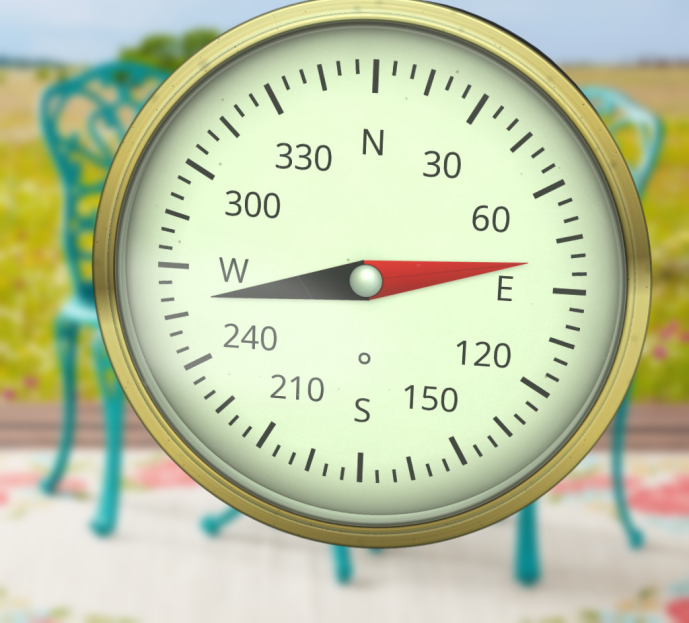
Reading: 80 °
